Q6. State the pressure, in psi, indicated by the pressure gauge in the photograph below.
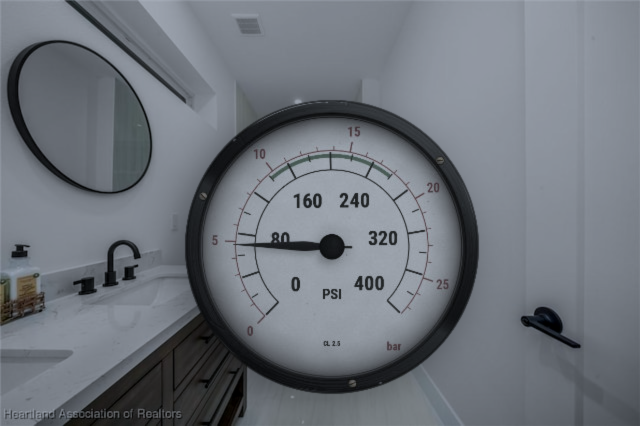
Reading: 70 psi
